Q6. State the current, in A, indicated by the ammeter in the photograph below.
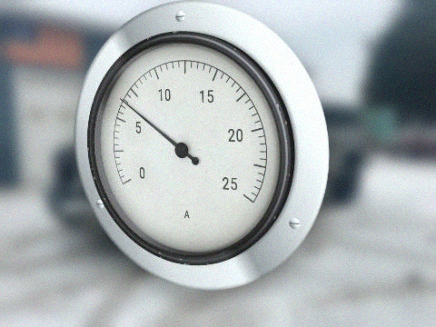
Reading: 6.5 A
